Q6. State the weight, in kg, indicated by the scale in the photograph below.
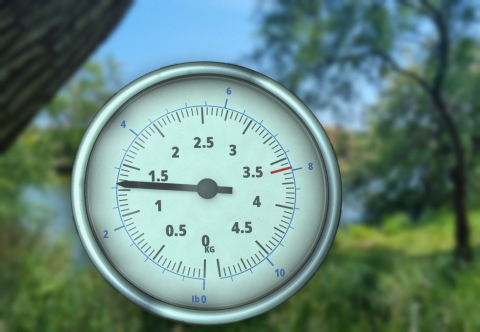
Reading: 1.3 kg
